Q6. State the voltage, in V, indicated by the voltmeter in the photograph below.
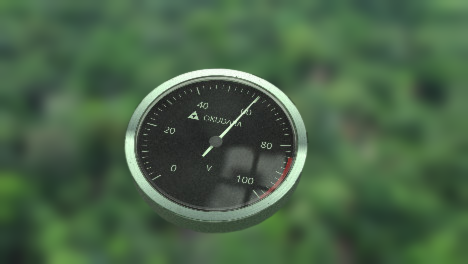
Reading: 60 V
